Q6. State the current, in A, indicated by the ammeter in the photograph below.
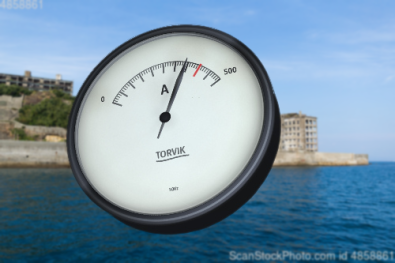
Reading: 350 A
